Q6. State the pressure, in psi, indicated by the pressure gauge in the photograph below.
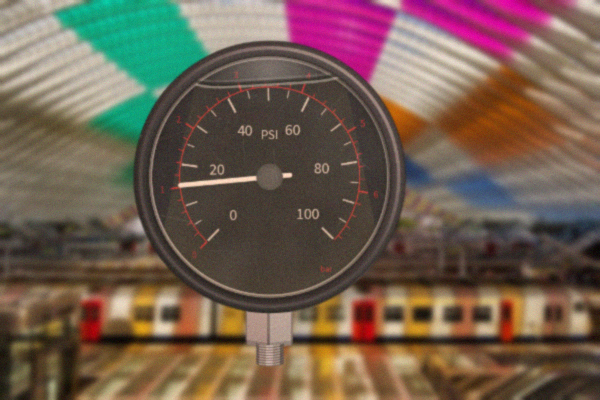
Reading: 15 psi
